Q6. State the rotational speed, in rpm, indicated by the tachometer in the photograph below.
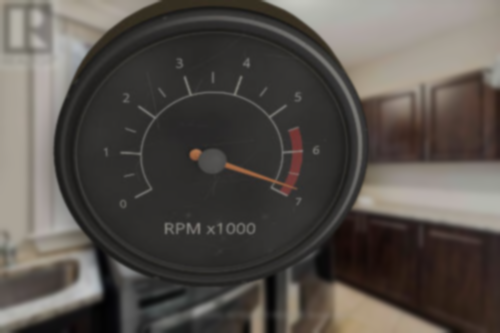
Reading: 6750 rpm
